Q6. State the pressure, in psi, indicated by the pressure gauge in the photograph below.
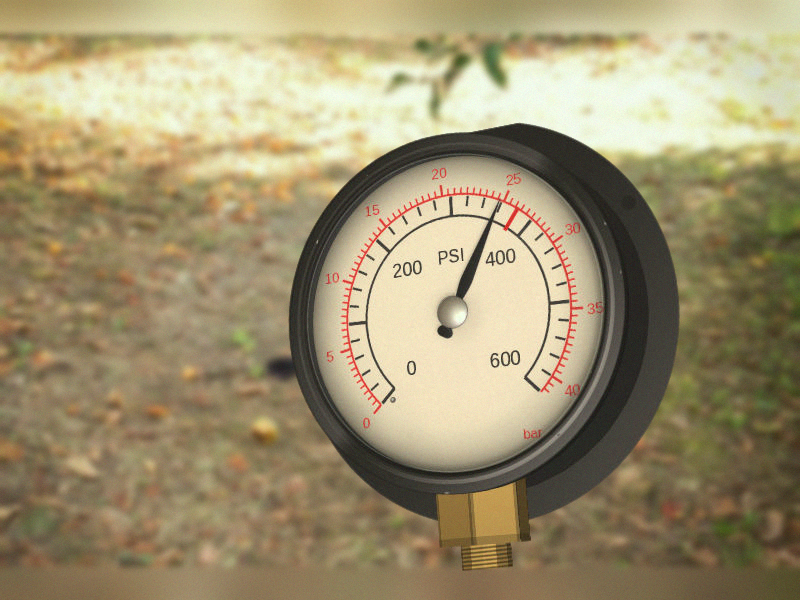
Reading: 360 psi
